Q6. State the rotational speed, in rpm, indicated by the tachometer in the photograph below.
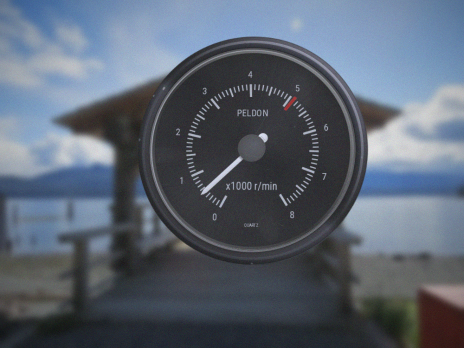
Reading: 500 rpm
